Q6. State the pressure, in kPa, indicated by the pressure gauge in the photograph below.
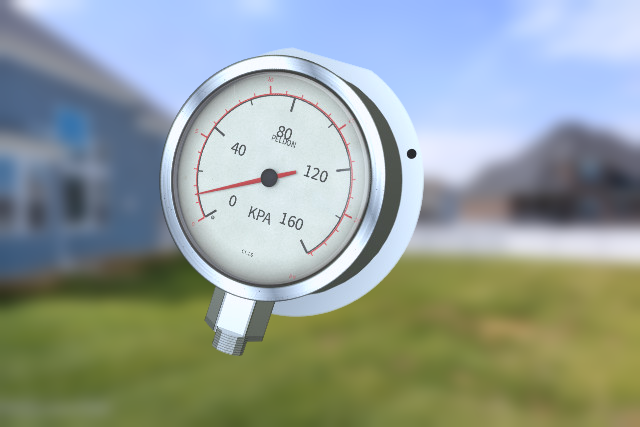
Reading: 10 kPa
